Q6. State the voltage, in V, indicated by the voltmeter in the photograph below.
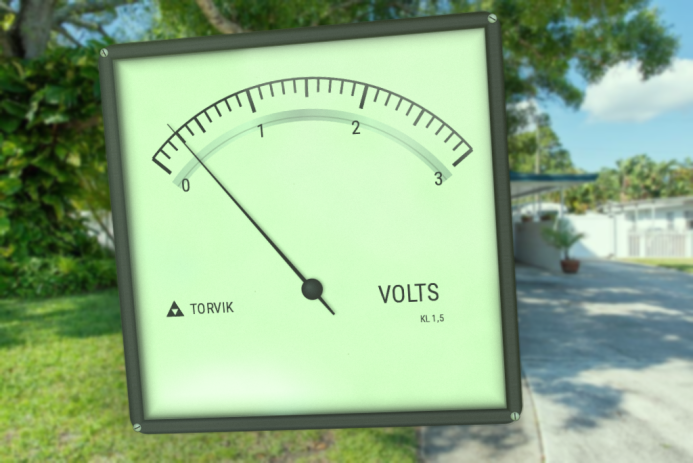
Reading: 0.3 V
